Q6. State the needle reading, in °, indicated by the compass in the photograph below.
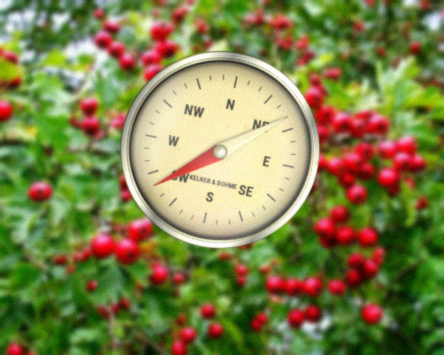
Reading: 230 °
